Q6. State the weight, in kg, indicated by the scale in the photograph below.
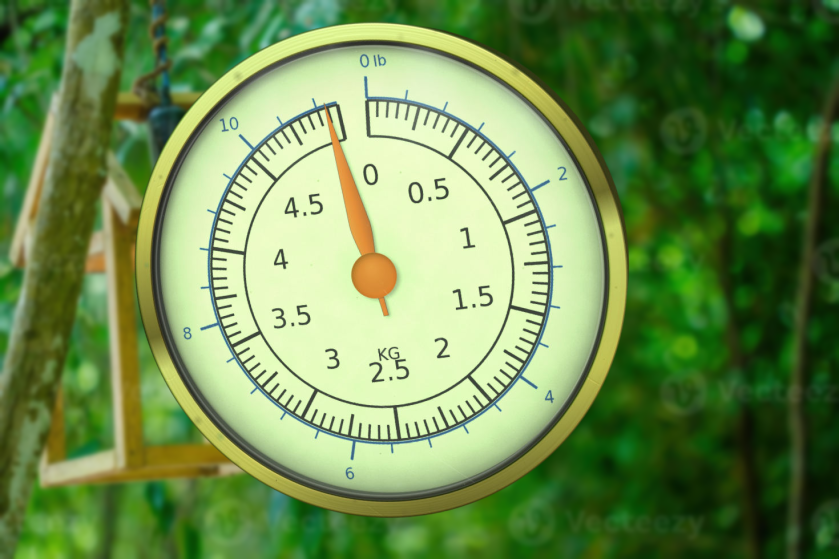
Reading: 4.95 kg
